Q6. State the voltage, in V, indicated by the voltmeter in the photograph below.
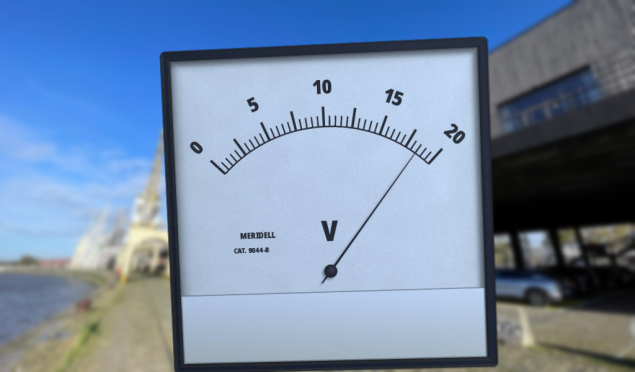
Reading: 18.5 V
